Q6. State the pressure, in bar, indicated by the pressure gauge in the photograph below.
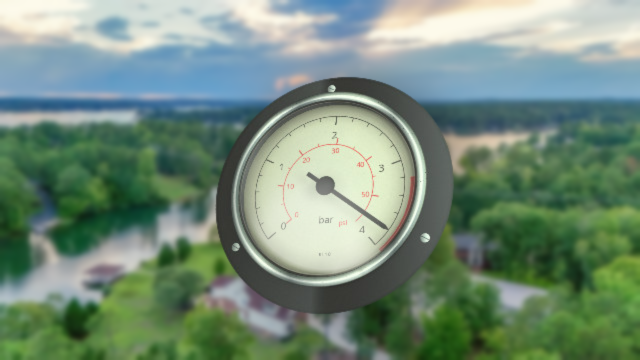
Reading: 3.8 bar
